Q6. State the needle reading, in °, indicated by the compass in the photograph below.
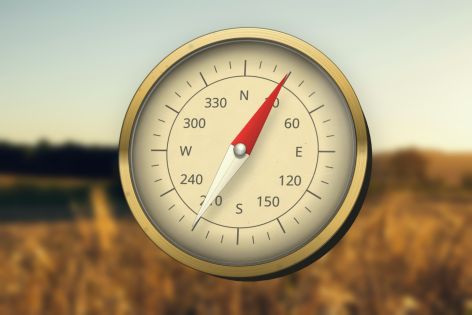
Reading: 30 °
